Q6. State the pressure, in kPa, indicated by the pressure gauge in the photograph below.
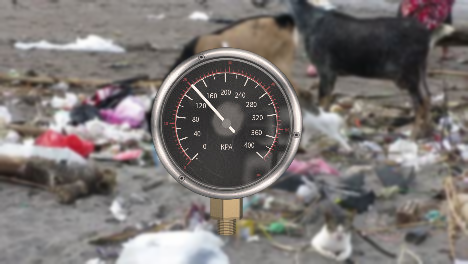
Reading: 140 kPa
